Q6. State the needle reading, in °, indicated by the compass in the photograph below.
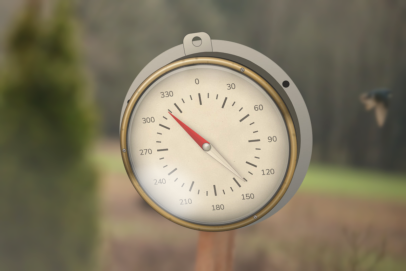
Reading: 320 °
